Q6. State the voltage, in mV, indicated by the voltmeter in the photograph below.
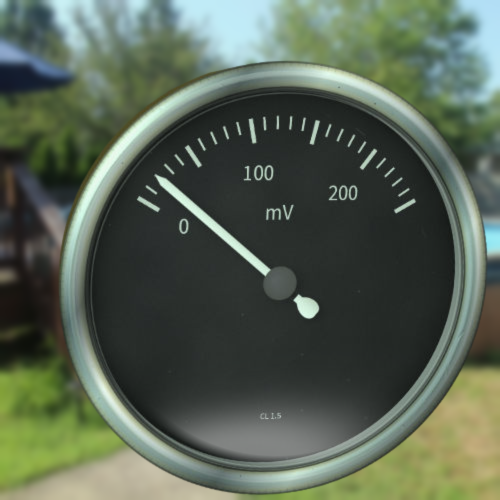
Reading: 20 mV
